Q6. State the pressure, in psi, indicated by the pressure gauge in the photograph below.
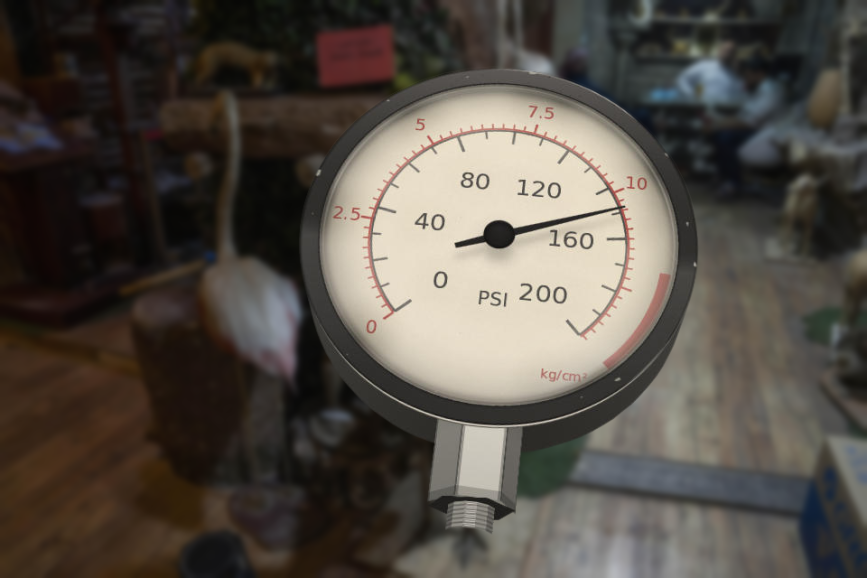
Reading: 150 psi
